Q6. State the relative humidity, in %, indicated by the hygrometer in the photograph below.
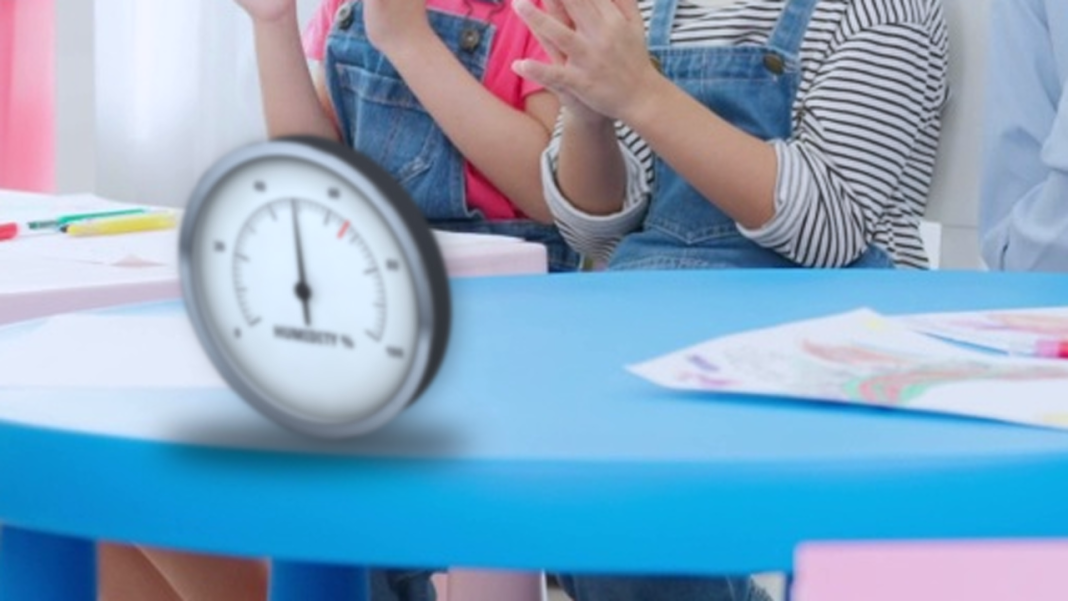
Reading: 50 %
